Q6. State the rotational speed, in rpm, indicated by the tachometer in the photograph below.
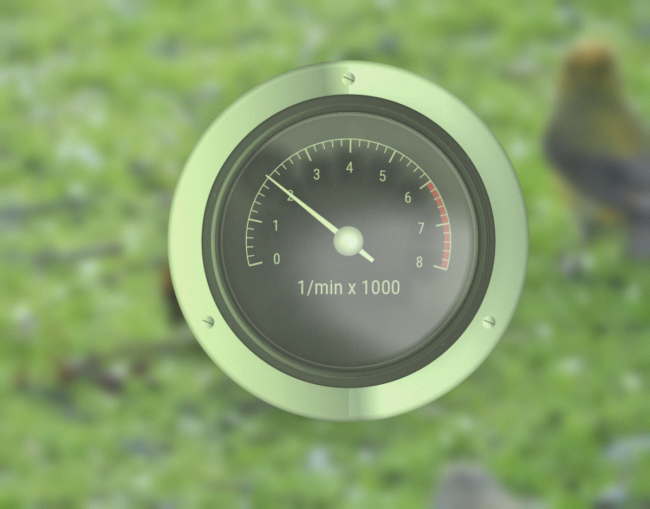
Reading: 2000 rpm
